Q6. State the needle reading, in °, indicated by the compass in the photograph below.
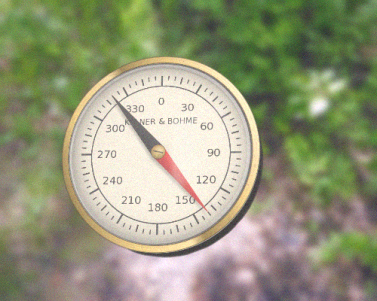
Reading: 140 °
